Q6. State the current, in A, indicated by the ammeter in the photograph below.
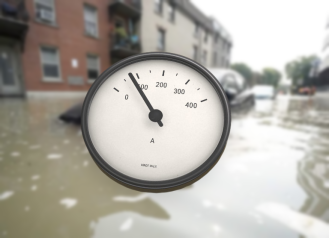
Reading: 75 A
